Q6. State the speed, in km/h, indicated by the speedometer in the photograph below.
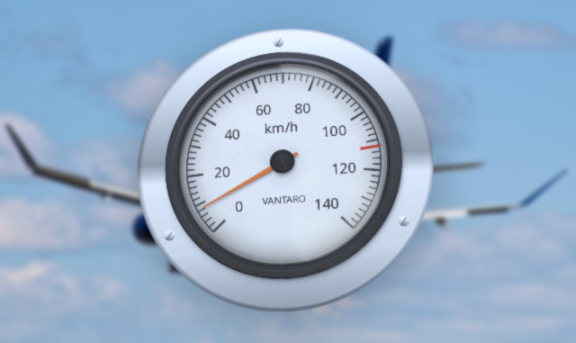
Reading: 8 km/h
